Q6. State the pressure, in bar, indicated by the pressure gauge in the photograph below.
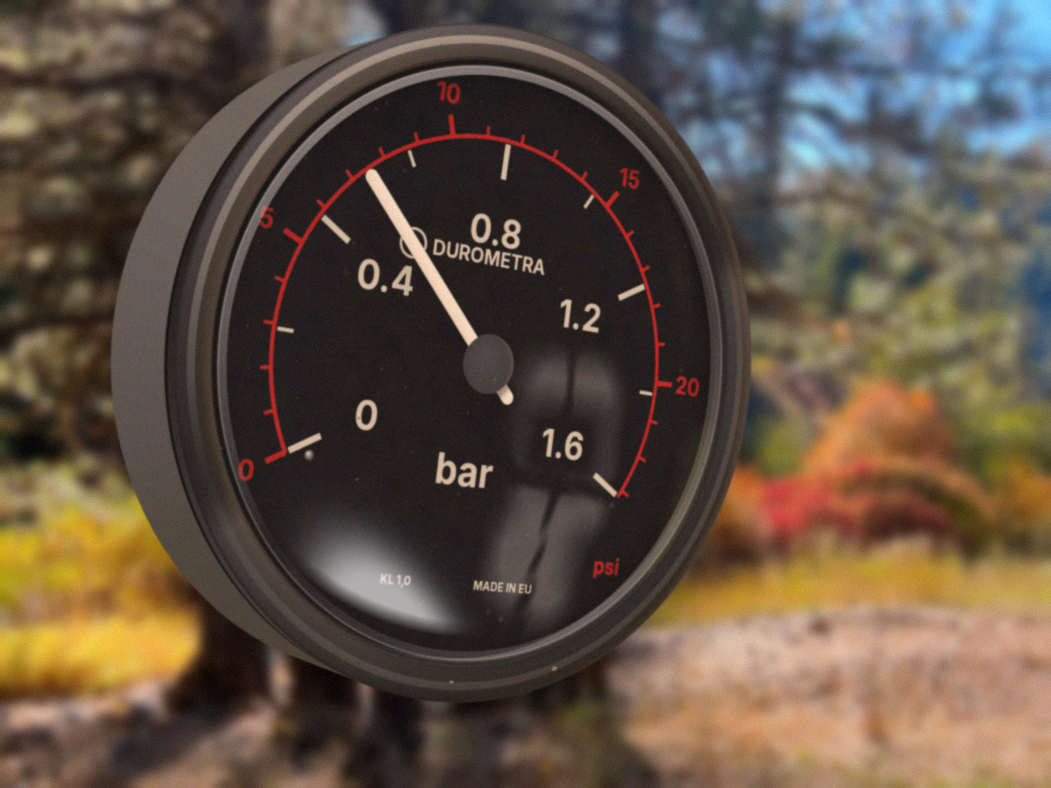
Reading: 0.5 bar
